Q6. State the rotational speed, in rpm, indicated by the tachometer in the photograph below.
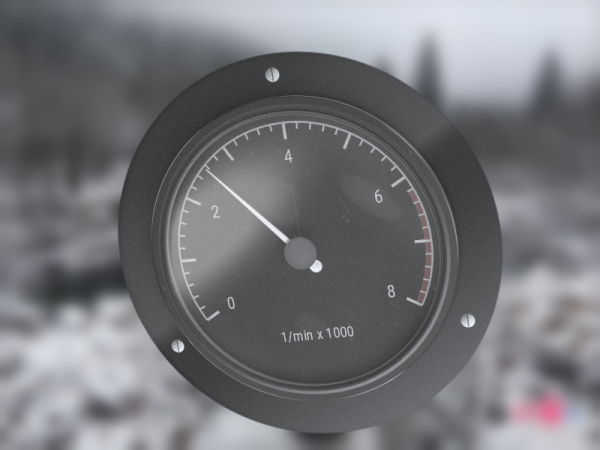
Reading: 2600 rpm
